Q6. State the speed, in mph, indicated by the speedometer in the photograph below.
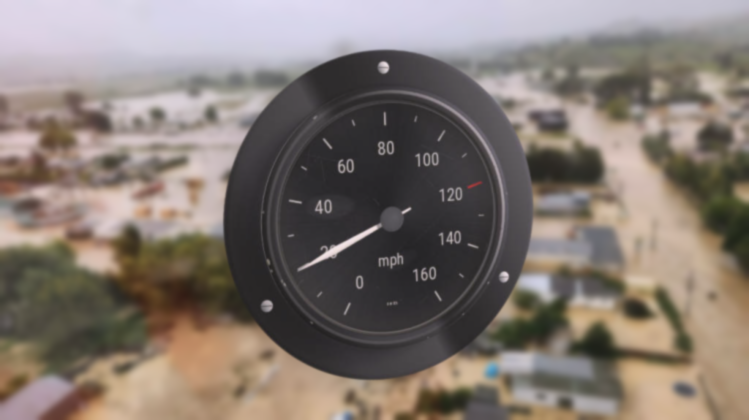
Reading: 20 mph
